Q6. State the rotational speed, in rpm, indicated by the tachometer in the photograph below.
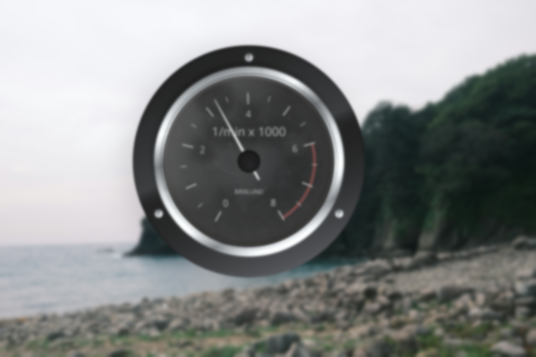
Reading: 3250 rpm
